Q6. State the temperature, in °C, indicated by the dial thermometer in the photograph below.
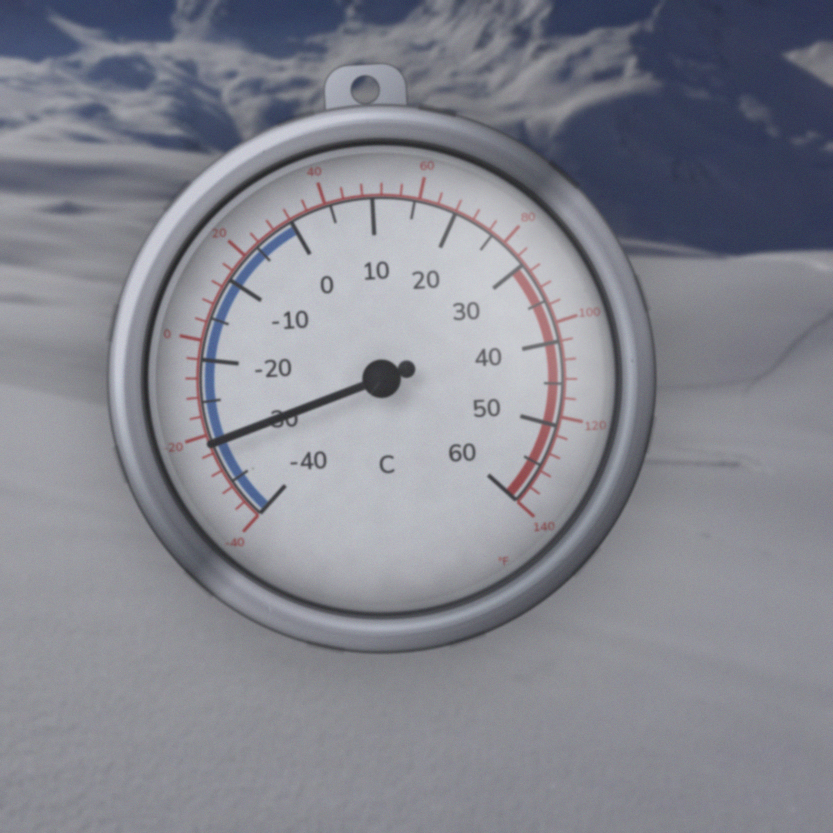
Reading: -30 °C
